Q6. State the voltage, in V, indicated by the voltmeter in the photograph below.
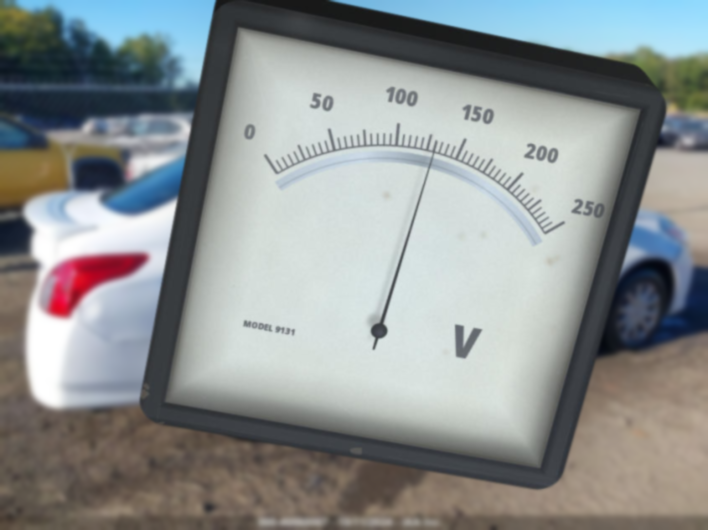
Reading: 130 V
